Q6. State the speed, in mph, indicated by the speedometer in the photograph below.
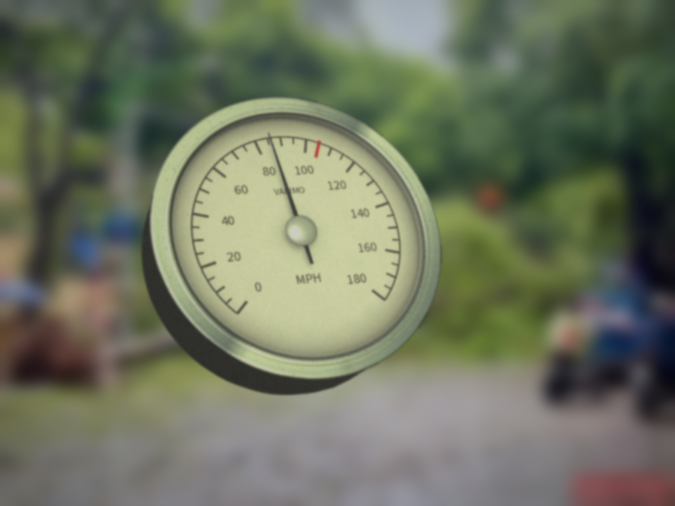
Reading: 85 mph
